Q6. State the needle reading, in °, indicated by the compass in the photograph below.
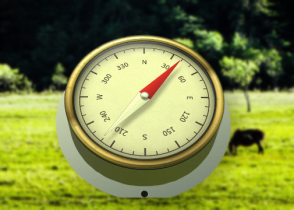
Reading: 40 °
